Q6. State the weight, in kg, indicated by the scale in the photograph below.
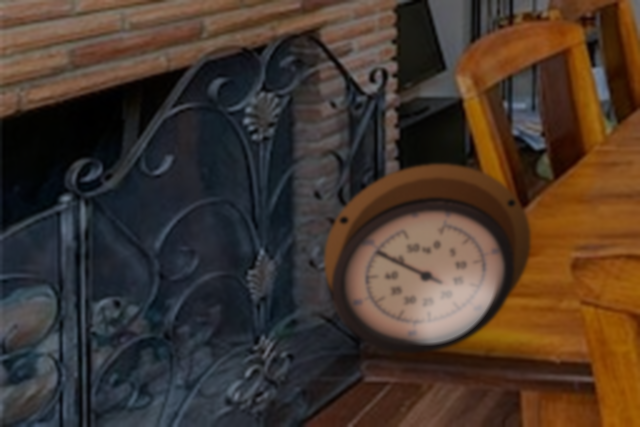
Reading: 45 kg
